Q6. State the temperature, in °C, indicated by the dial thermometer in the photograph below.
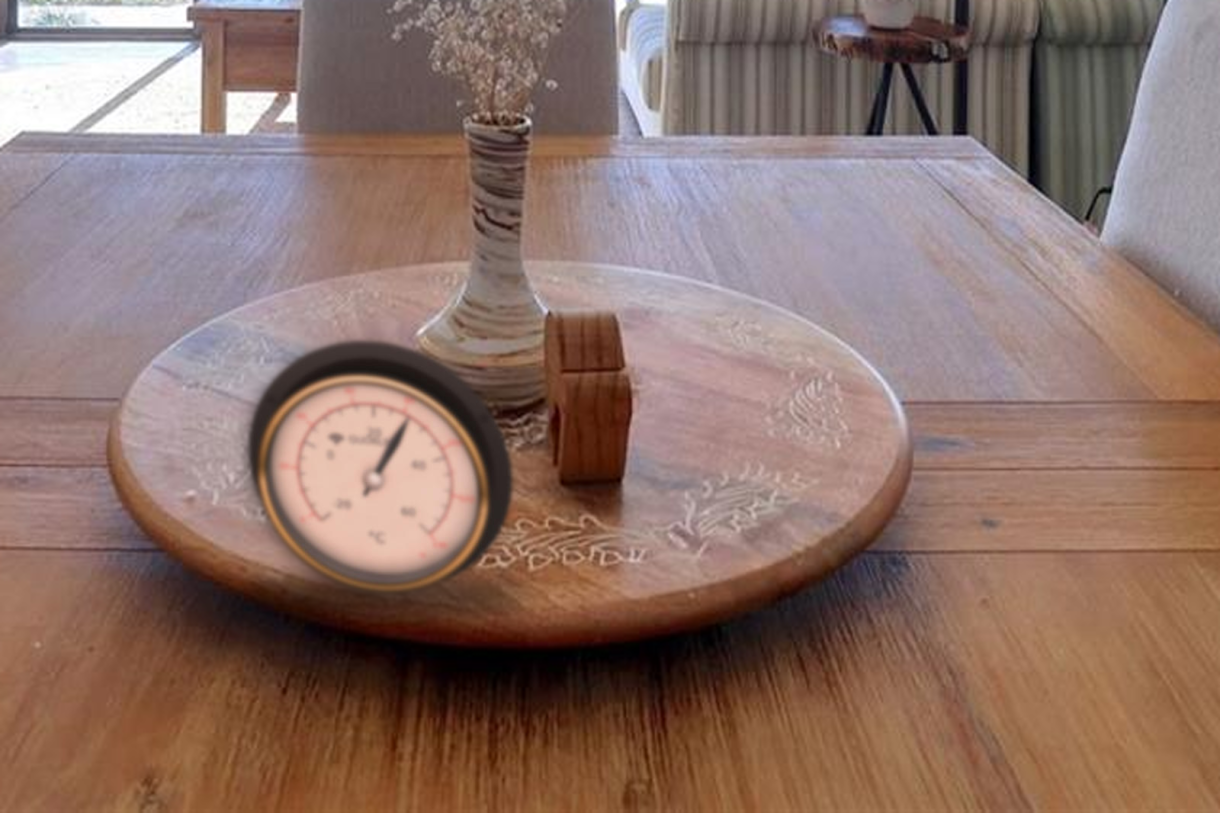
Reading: 28 °C
